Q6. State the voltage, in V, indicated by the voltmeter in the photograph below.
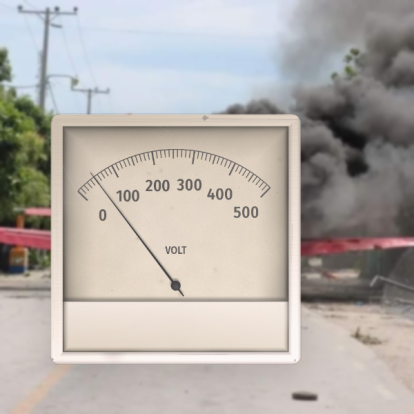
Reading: 50 V
